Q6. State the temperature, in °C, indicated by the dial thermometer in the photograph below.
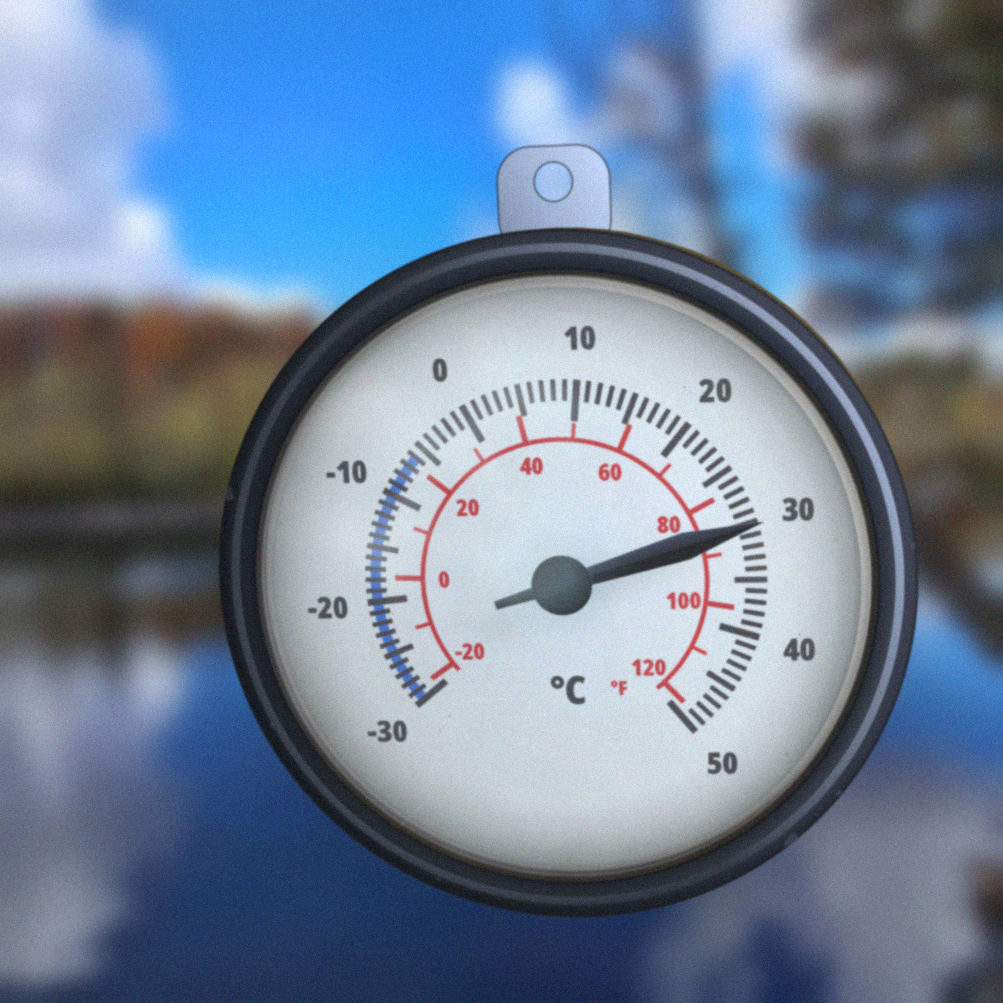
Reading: 30 °C
